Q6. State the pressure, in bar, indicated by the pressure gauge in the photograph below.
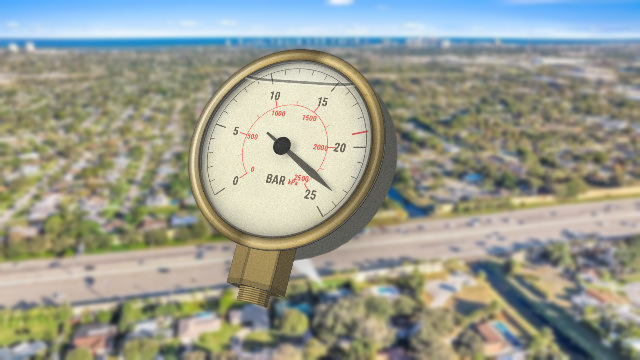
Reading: 23.5 bar
